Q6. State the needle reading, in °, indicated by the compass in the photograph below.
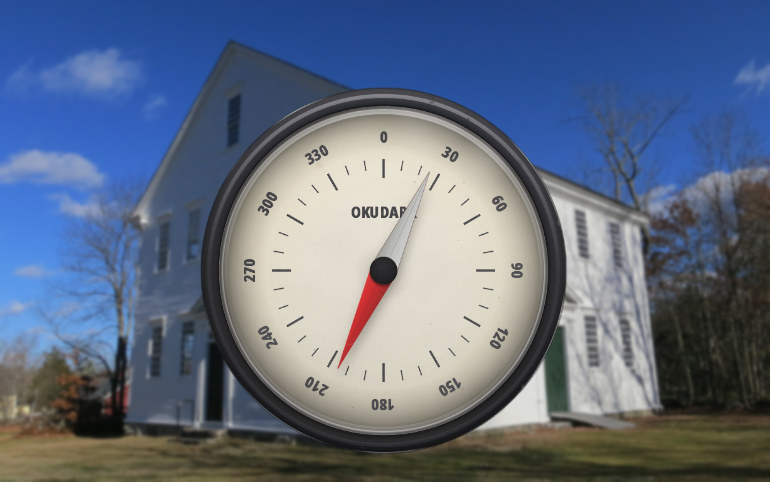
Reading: 205 °
